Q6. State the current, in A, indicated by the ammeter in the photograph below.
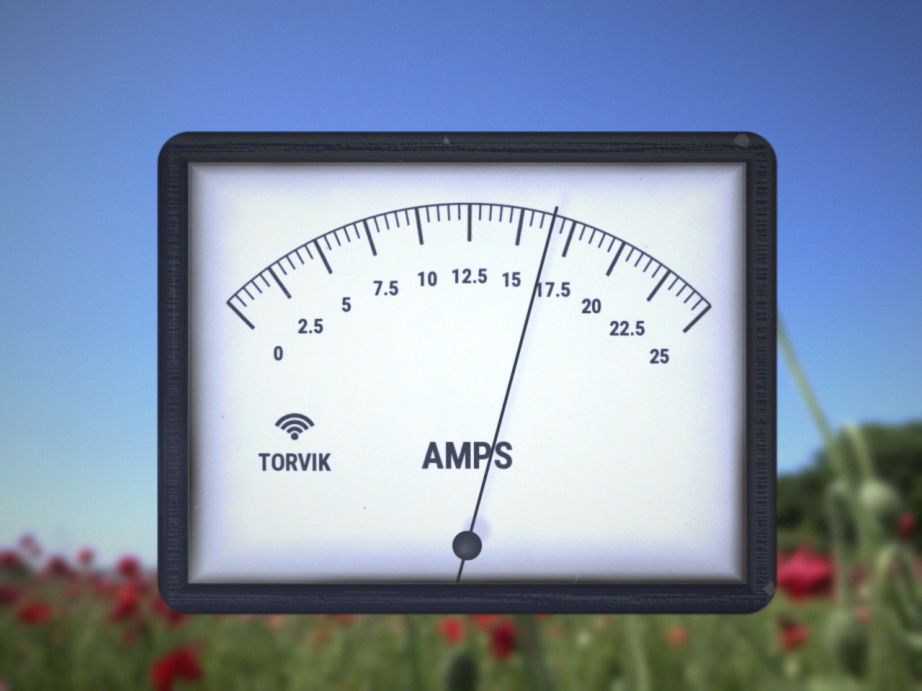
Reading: 16.5 A
